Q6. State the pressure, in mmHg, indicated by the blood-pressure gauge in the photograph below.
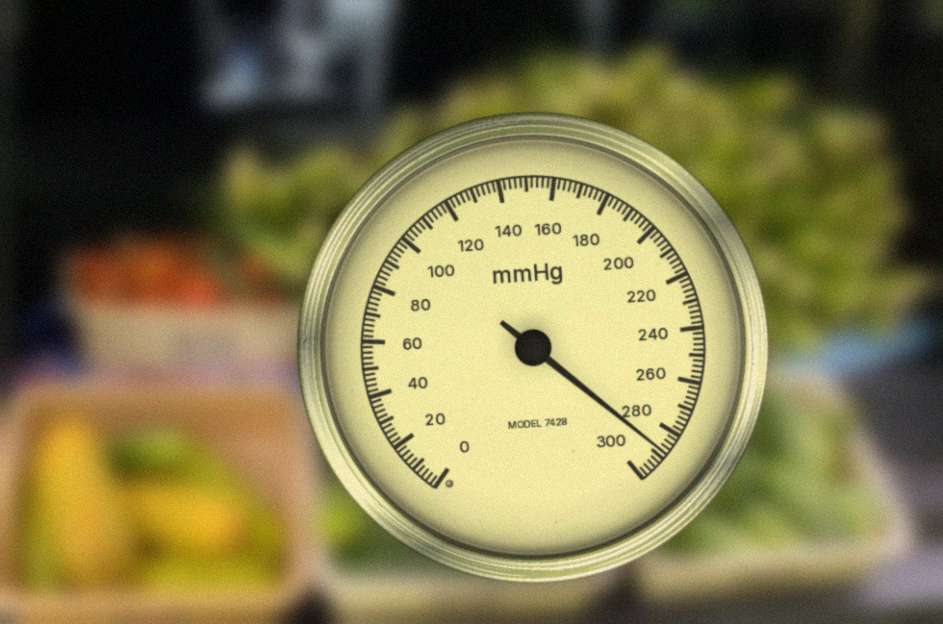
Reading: 288 mmHg
